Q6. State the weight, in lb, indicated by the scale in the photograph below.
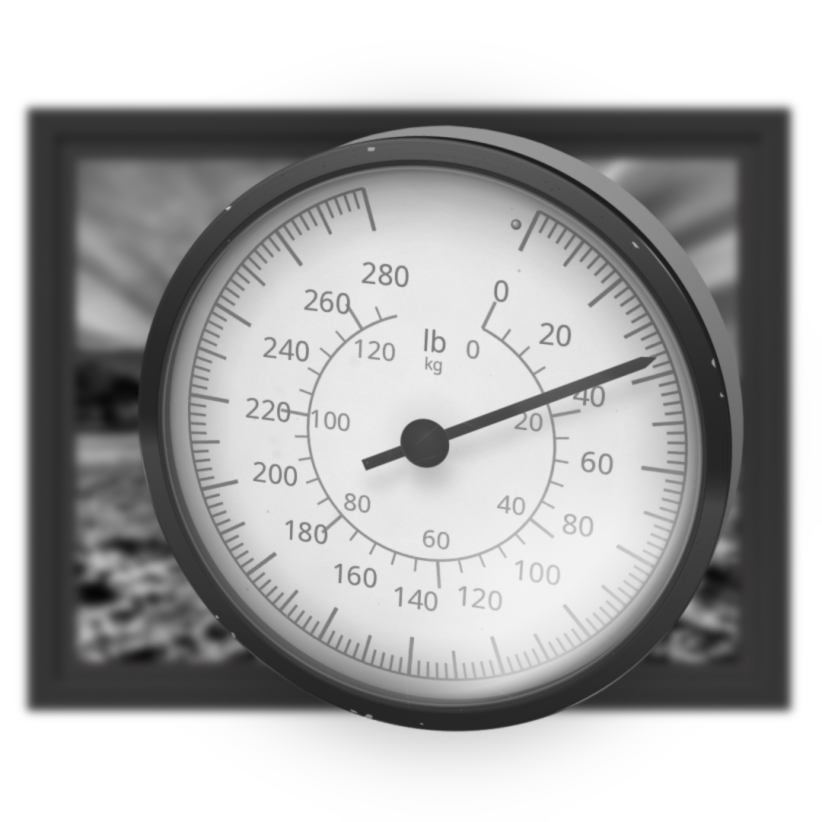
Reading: 36 lb
